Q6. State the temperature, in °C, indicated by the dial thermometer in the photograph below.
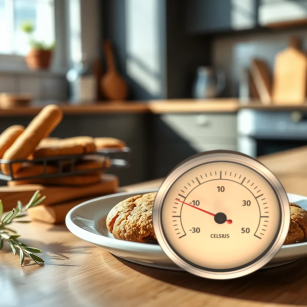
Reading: -12 °C
